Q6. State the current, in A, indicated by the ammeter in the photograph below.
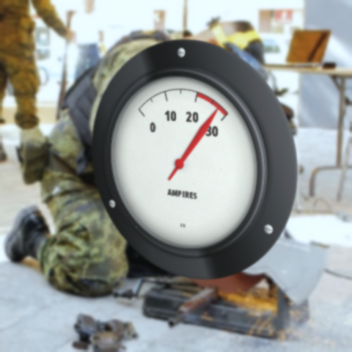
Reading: 27.5 A
